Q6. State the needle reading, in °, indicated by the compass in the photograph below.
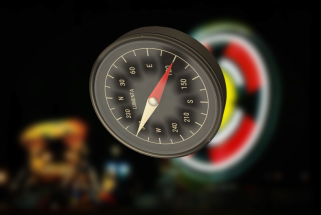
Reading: 120 °
